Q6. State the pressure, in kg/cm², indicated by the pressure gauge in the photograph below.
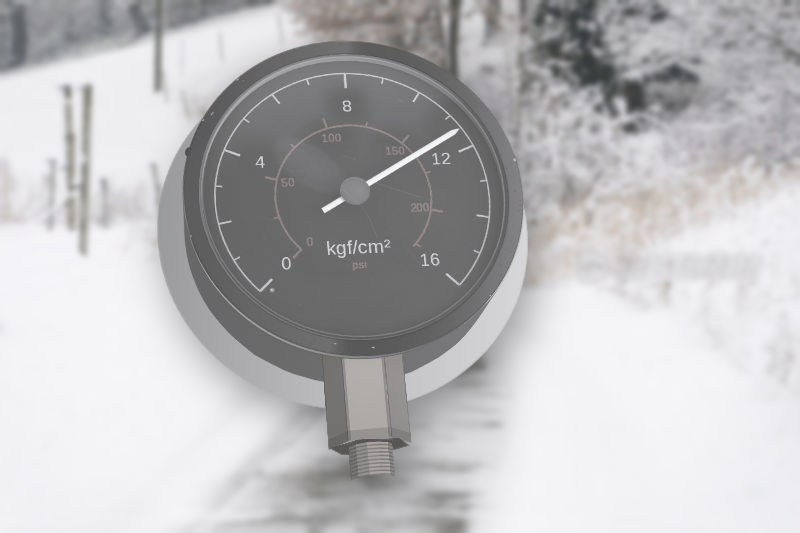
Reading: 11.5 kg/cm²
